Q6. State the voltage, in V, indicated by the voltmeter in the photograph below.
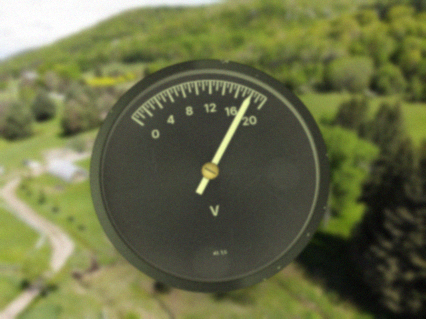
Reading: 18 V
